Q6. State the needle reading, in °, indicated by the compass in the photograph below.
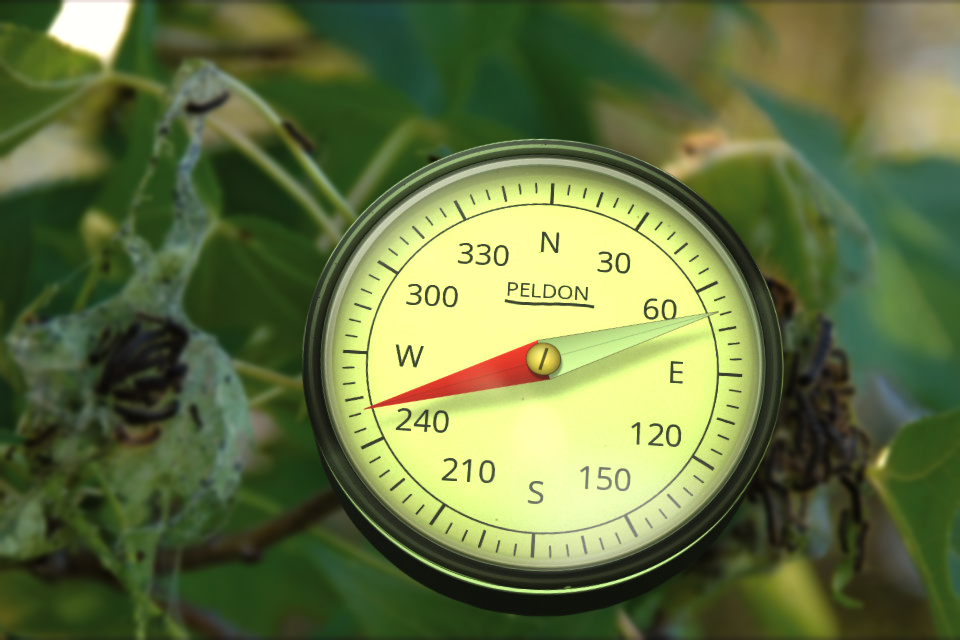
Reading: 250 °
